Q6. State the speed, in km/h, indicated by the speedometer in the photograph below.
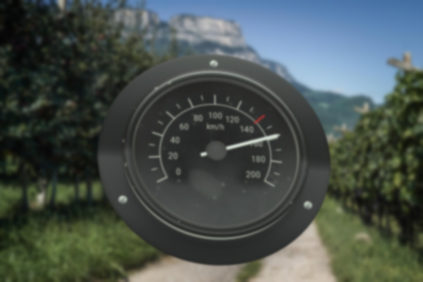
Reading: 160 km/h
